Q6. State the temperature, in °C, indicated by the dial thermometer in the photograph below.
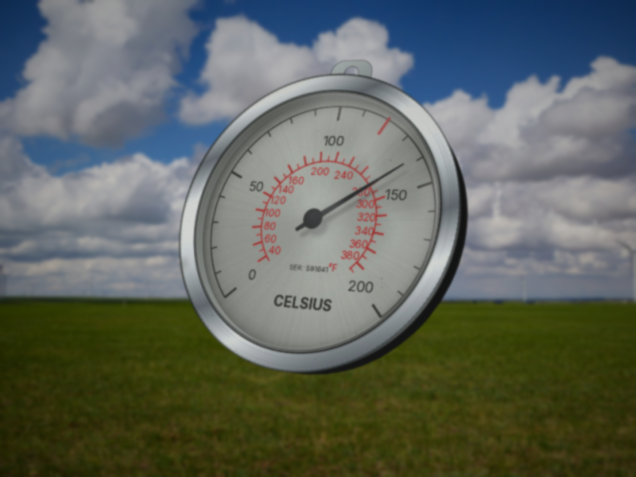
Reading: 140 °C
